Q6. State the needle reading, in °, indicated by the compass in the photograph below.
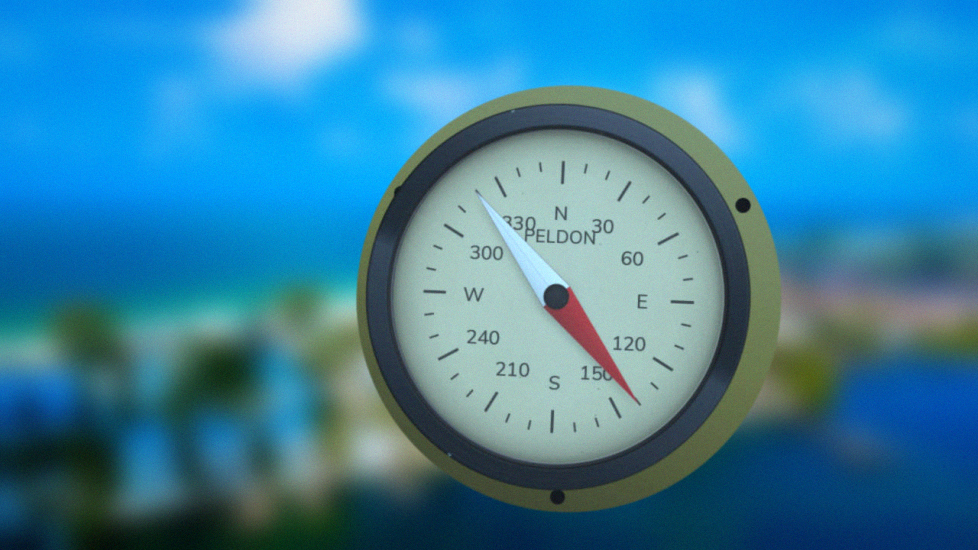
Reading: 140 °
